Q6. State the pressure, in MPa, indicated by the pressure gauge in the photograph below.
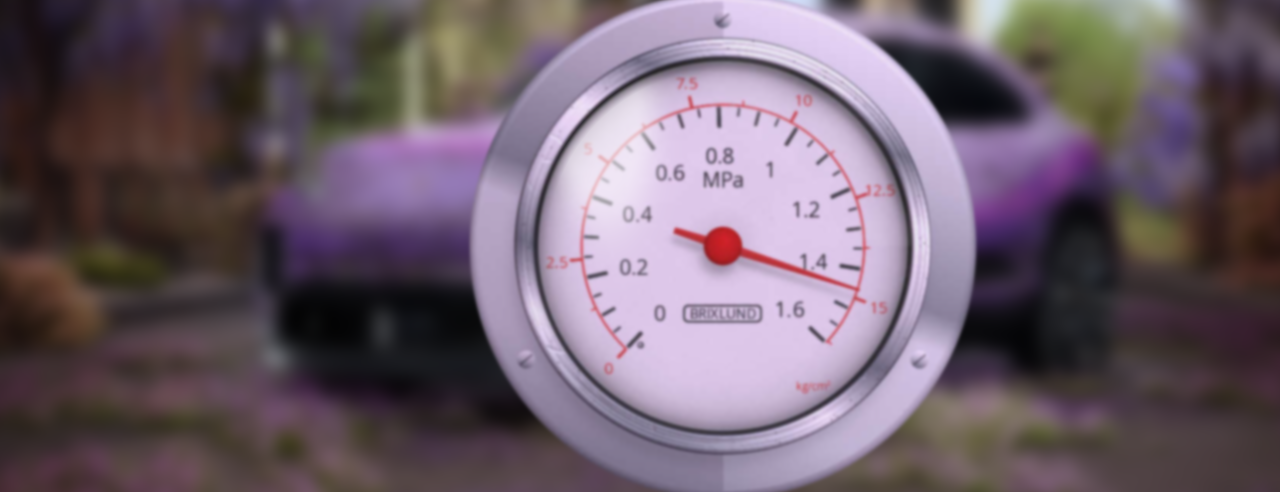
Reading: 1.45 MPa
